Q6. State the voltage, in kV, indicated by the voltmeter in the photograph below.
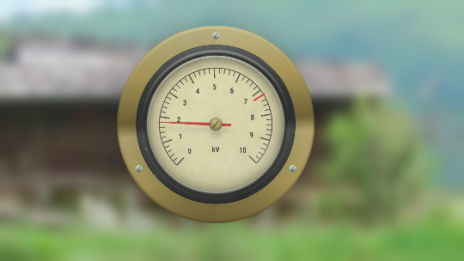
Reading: 1.8 kV
